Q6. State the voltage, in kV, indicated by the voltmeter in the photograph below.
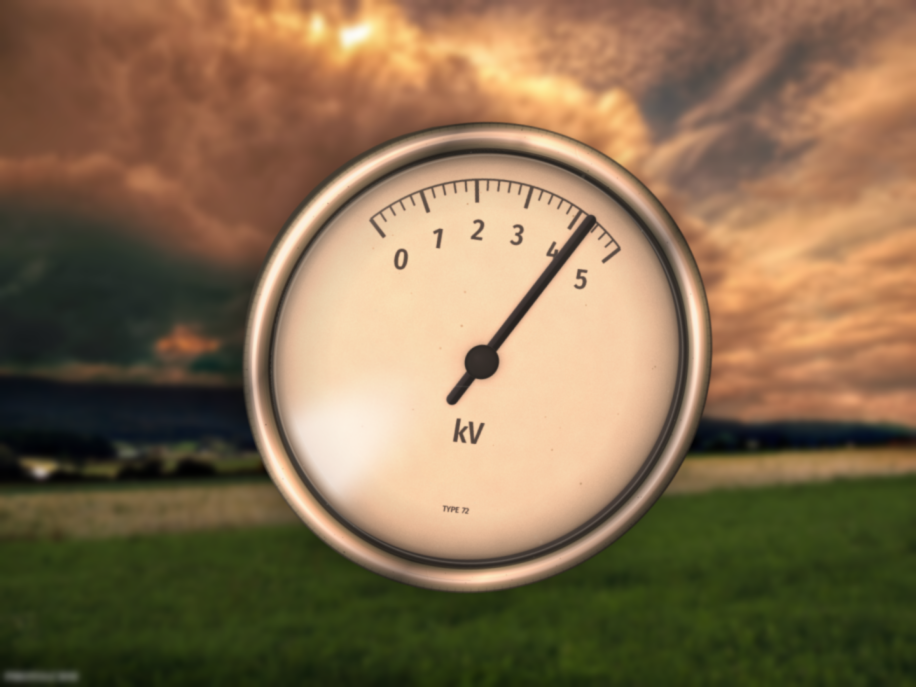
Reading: 4.2 kV
